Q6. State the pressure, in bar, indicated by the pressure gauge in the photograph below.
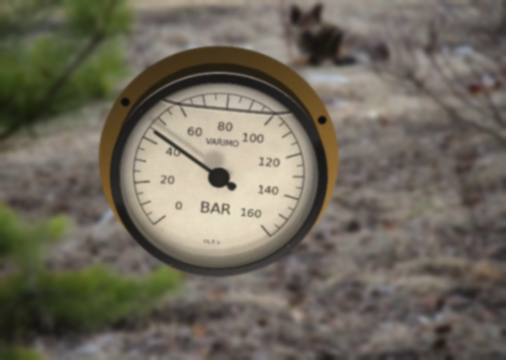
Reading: 45 bar
